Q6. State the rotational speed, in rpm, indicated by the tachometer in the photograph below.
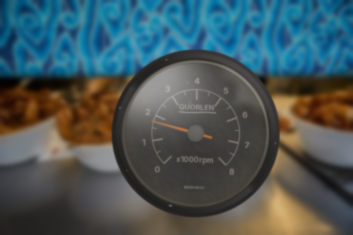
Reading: 1750 rpm
